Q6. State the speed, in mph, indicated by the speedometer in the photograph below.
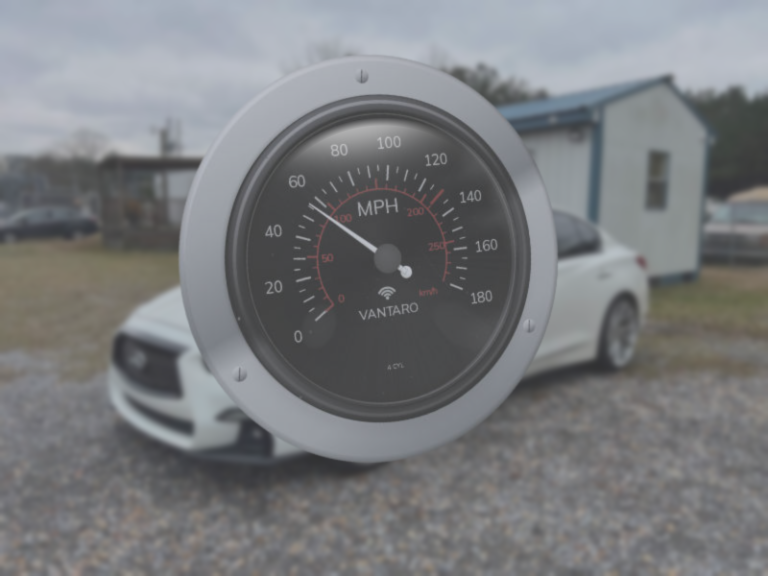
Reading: 55 mph
